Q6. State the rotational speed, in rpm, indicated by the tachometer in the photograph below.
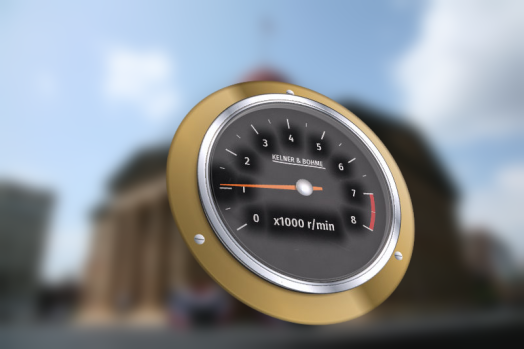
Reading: 1000 rpm
